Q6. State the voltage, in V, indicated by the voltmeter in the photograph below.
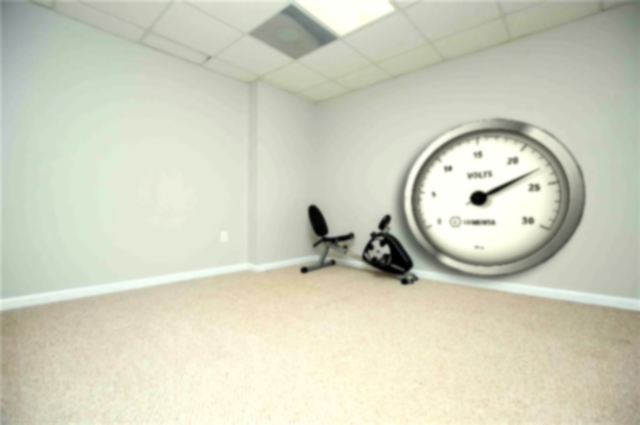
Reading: 23 V
